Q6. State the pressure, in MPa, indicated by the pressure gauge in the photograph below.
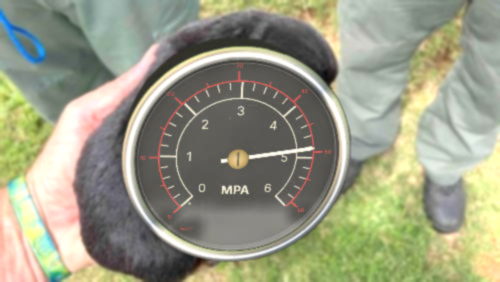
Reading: 4.8 MPa
